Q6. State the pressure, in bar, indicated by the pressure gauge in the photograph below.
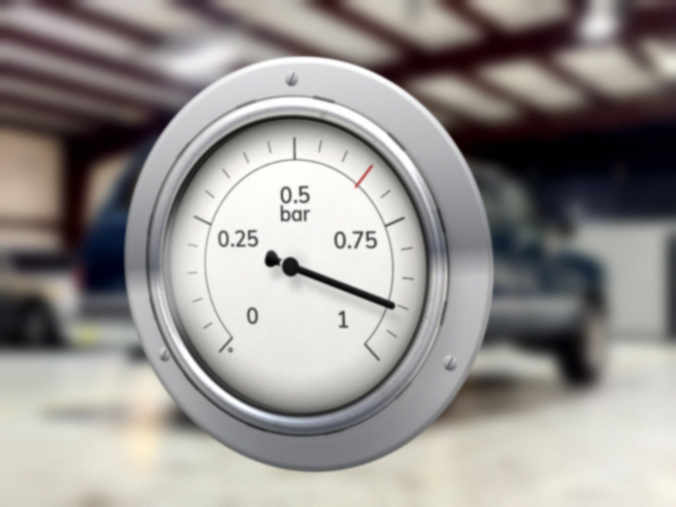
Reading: 0.9 bar
